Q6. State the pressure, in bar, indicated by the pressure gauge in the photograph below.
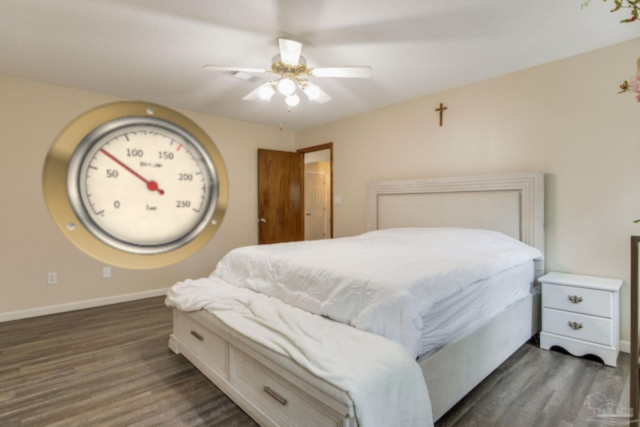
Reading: 70 bar
